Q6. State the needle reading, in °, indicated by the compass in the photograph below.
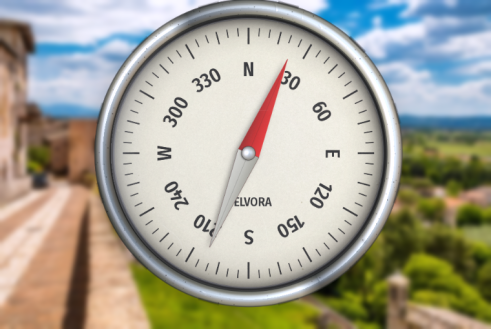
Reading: 22.5 °
